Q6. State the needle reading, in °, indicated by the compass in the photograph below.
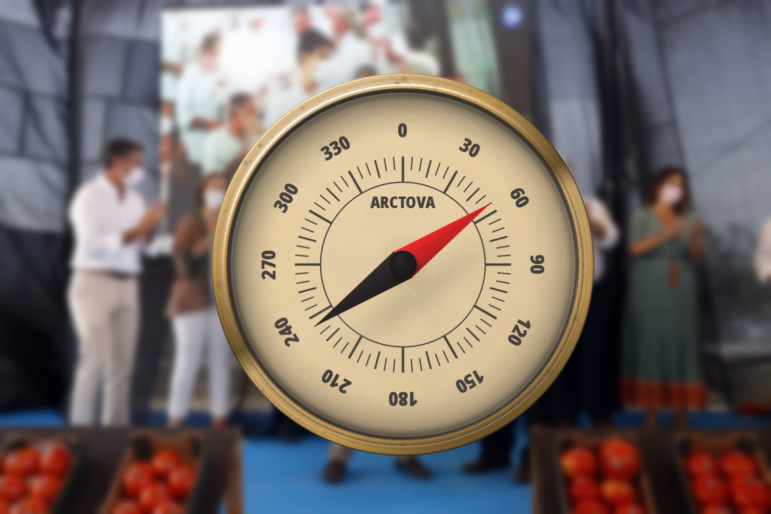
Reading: 55 °
